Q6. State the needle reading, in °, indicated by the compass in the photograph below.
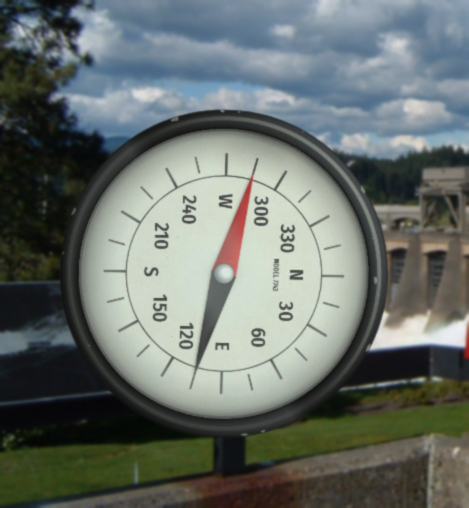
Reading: 285 °
